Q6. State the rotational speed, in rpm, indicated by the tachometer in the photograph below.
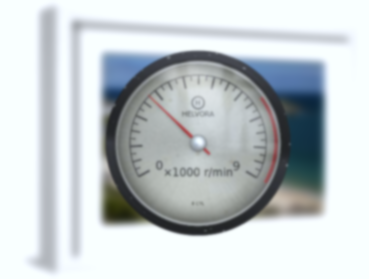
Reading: 2750 rpm
